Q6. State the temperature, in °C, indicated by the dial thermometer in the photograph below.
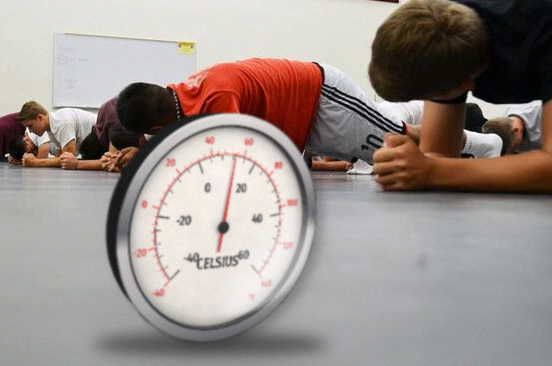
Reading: 12 °C
